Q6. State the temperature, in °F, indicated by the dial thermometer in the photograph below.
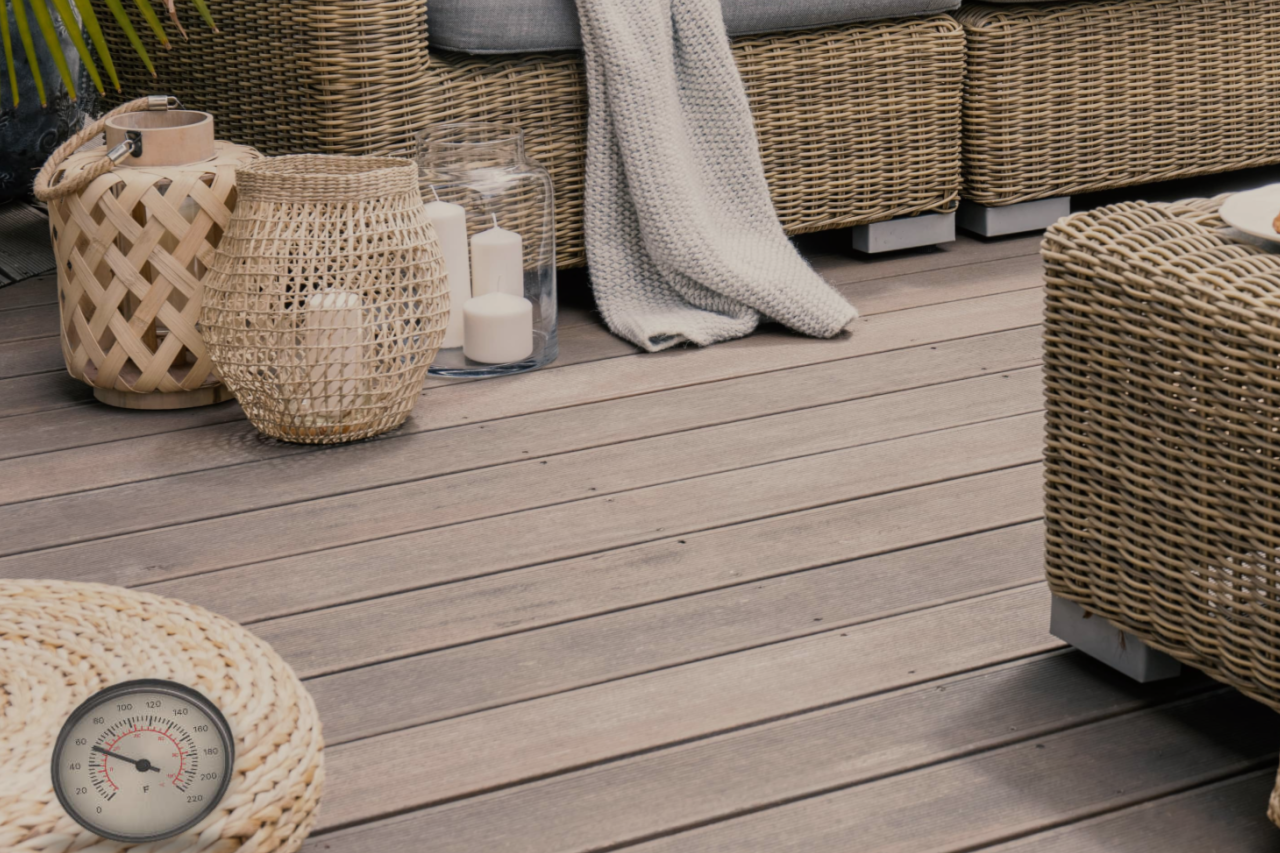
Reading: 60 °F
